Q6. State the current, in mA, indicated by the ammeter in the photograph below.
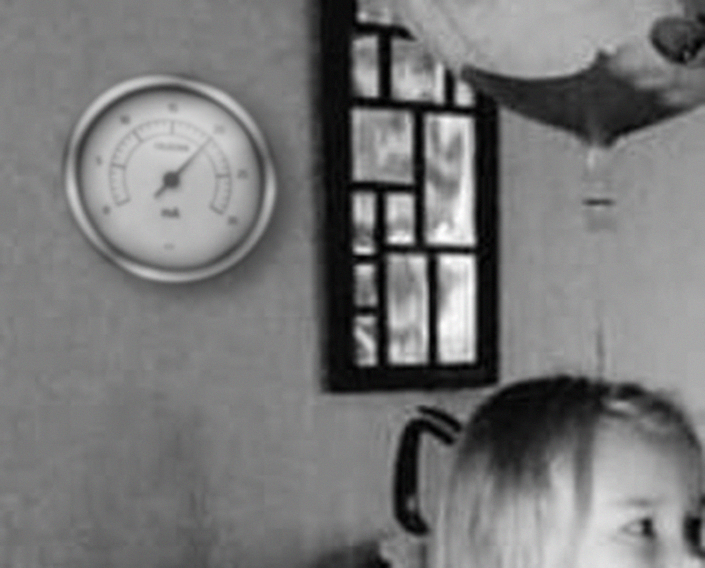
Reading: 20 mA
